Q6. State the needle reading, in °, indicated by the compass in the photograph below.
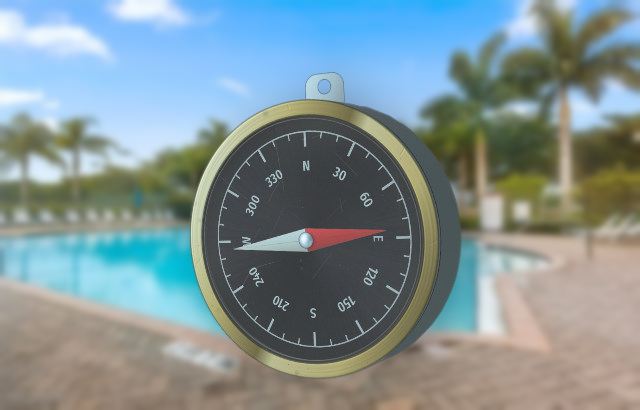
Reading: 85 °
